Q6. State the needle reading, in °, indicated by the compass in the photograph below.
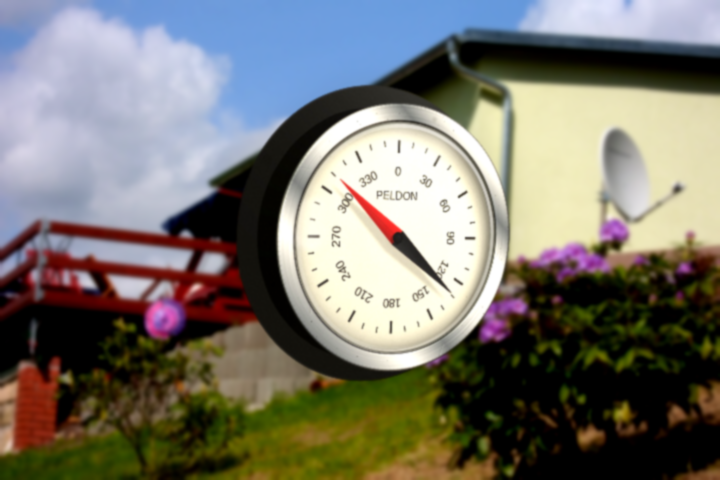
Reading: 310 °
